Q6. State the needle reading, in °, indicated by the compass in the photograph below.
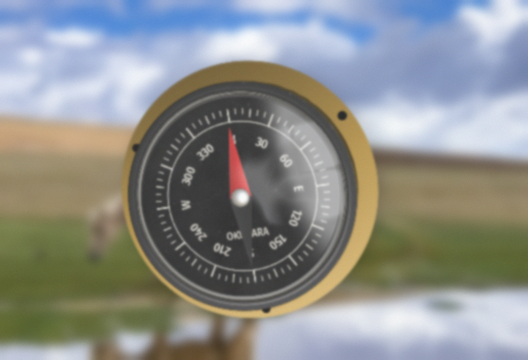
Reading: 0 °
